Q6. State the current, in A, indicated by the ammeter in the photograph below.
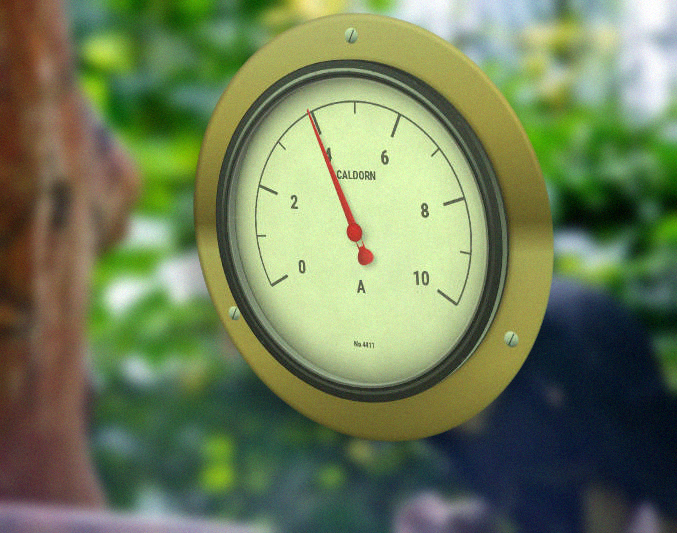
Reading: 4 A
